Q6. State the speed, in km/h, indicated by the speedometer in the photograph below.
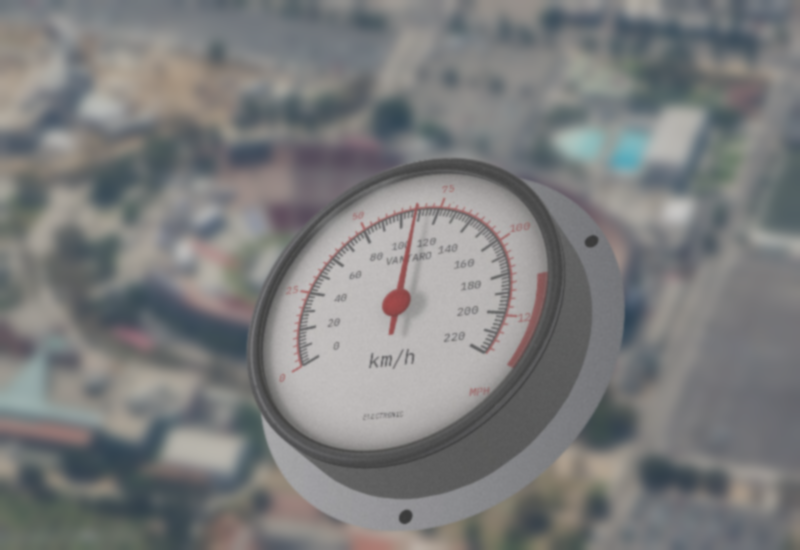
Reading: 110 km/h
